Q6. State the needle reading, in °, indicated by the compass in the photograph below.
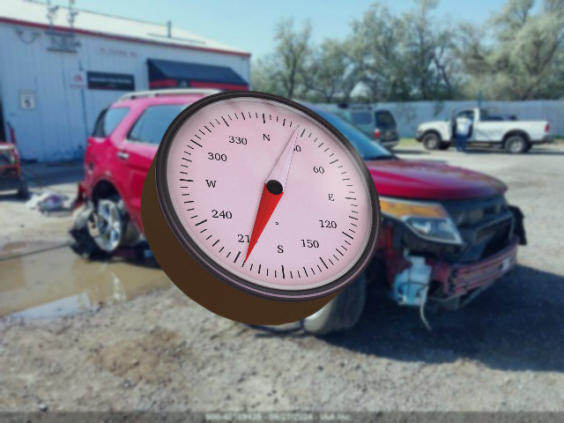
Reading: 205 °
